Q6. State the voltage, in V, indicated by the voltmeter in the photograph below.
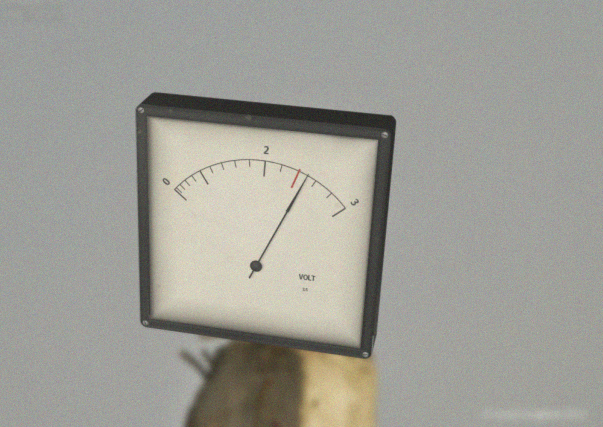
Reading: 2.5 V
